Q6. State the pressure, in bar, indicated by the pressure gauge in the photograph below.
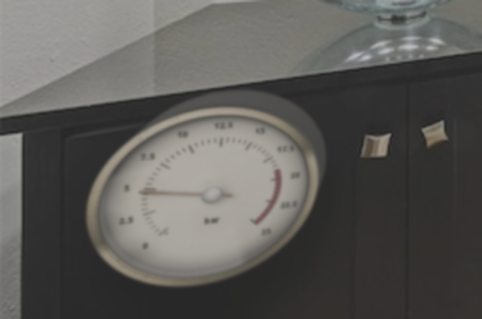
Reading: 5 bar
